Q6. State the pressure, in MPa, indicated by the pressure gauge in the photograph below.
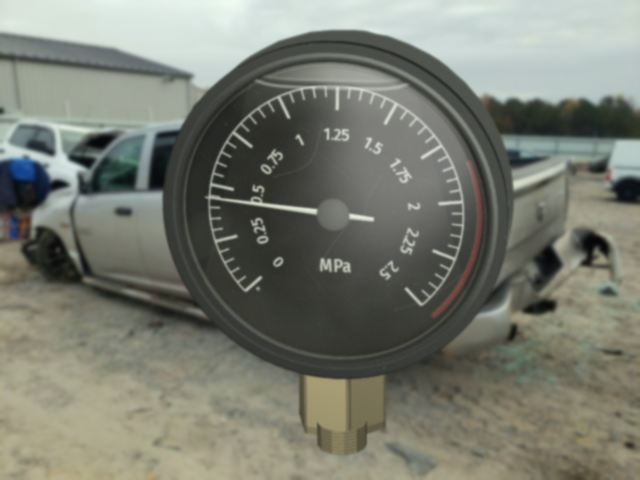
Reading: 0.45 MPa
